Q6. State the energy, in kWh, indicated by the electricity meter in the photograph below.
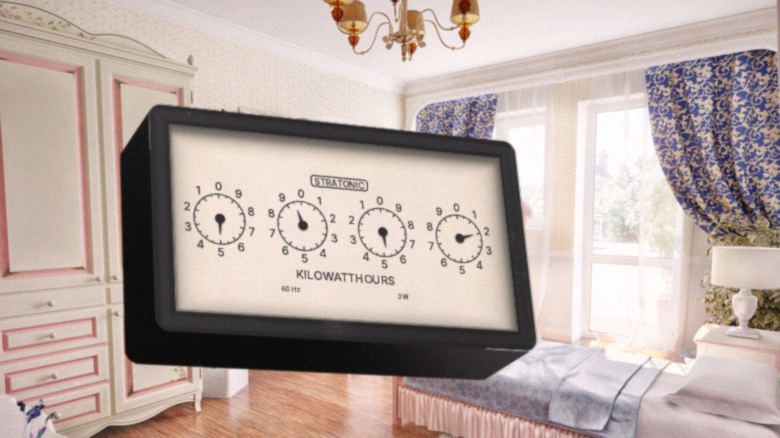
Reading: 4952 kWh
